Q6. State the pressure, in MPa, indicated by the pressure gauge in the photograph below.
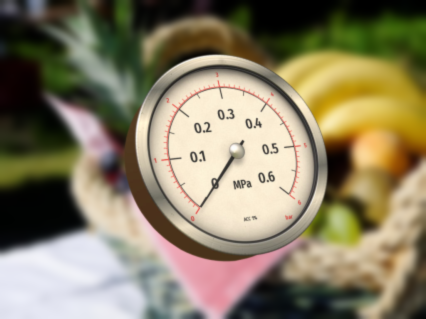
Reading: 0 MPa
